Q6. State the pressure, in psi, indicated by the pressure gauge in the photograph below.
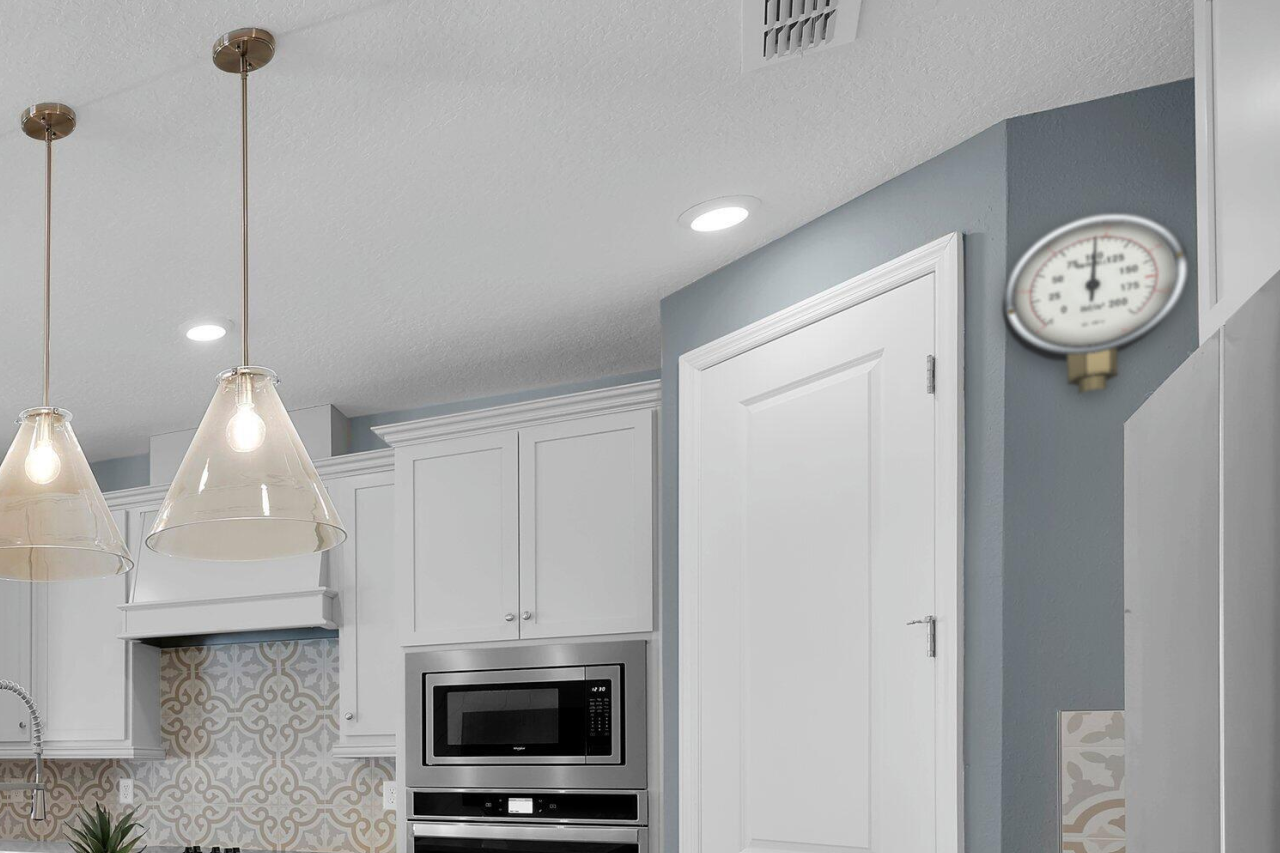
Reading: 100 psi
